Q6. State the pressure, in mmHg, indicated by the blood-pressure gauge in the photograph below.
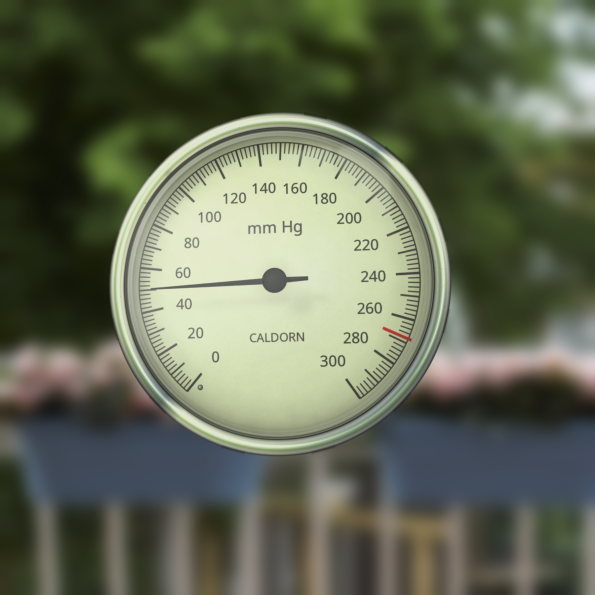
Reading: 50 mmHg
